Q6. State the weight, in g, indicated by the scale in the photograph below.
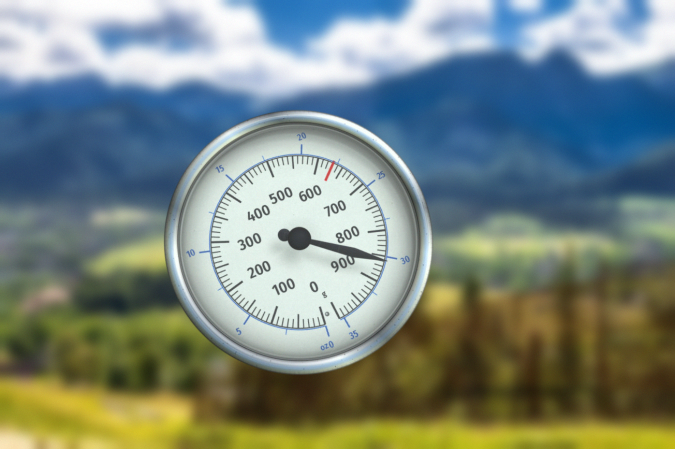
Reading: 860 g
